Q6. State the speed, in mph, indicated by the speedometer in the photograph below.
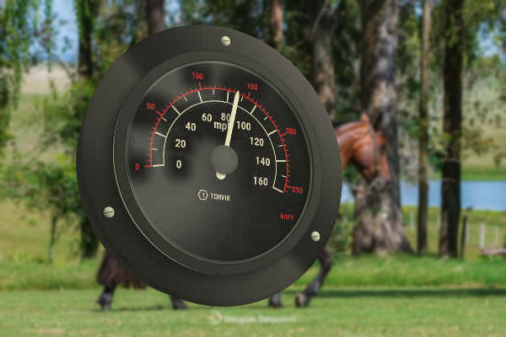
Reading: 85 mph
